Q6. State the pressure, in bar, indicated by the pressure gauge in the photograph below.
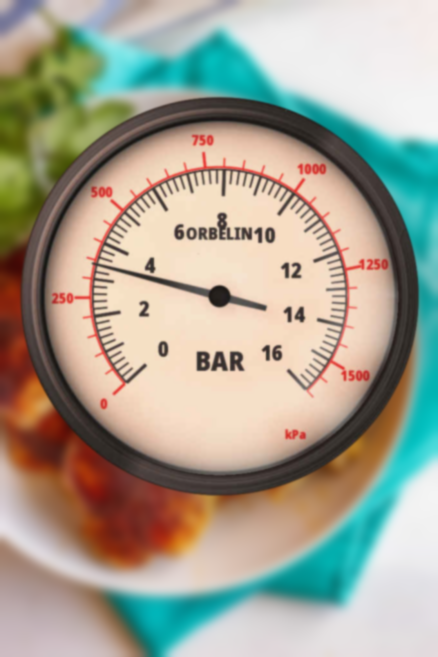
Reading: 3.4 bar
